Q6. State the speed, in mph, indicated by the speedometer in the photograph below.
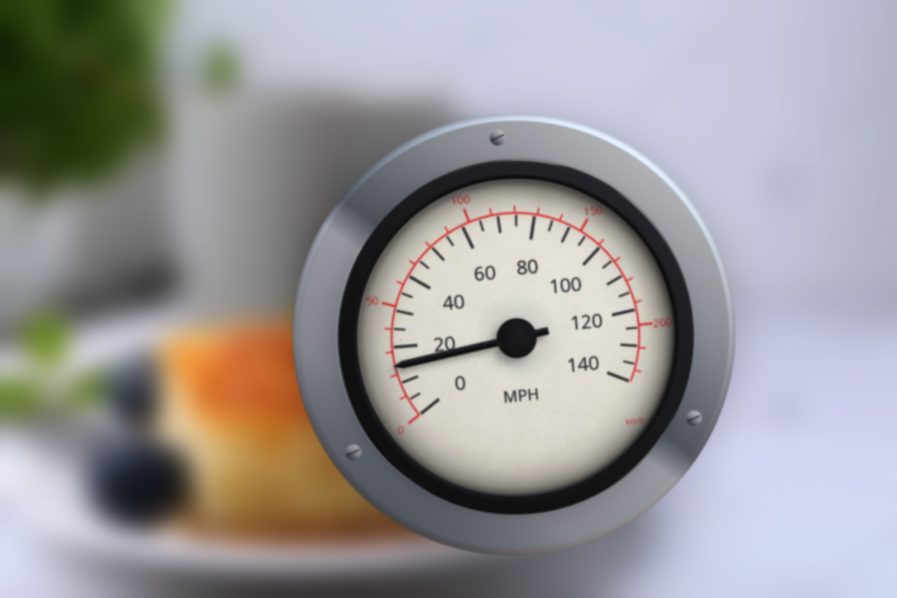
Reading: 15 mph
